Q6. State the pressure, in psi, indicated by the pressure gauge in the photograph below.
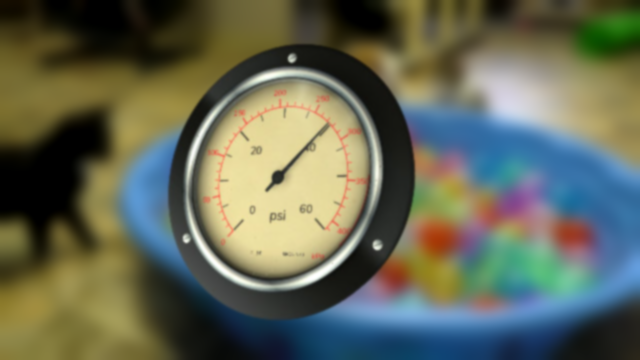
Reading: 40 psi
